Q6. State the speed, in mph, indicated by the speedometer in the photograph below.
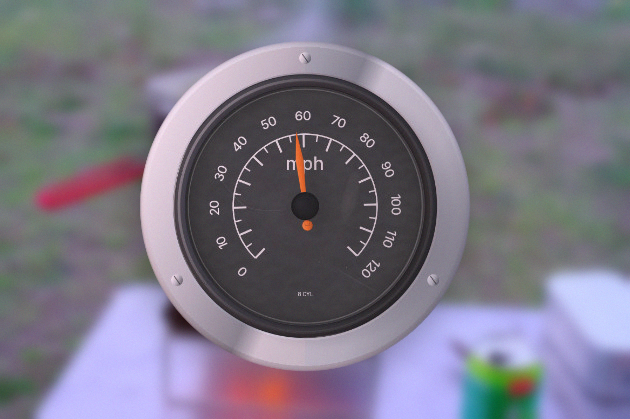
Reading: 57.5 mph
